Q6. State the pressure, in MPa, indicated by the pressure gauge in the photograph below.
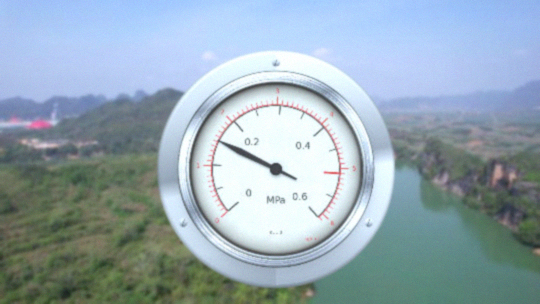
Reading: 0.15 MPa
